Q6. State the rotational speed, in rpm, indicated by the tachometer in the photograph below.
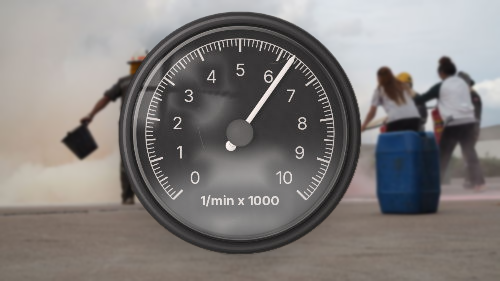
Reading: 6300 rpm
